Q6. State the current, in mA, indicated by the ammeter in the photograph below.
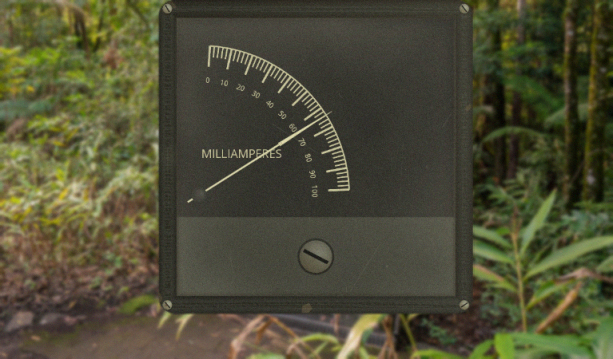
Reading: 64 mA
